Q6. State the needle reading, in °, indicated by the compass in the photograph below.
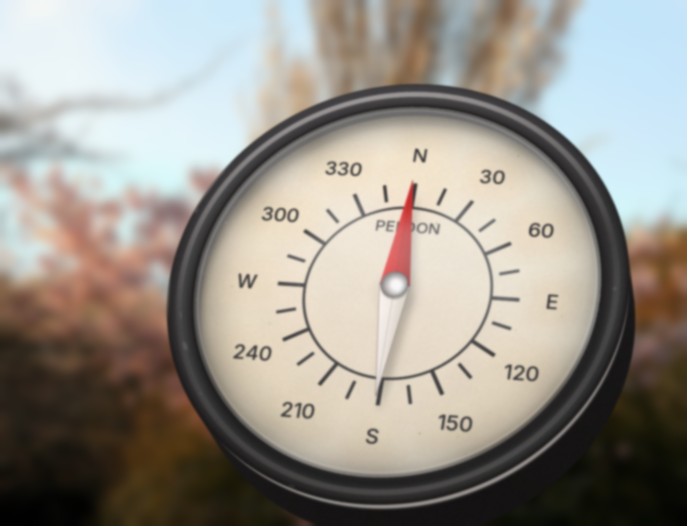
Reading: 0 °
